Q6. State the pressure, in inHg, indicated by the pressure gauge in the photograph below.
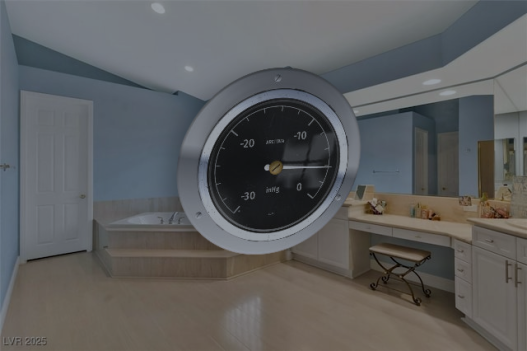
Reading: -4 inHg
